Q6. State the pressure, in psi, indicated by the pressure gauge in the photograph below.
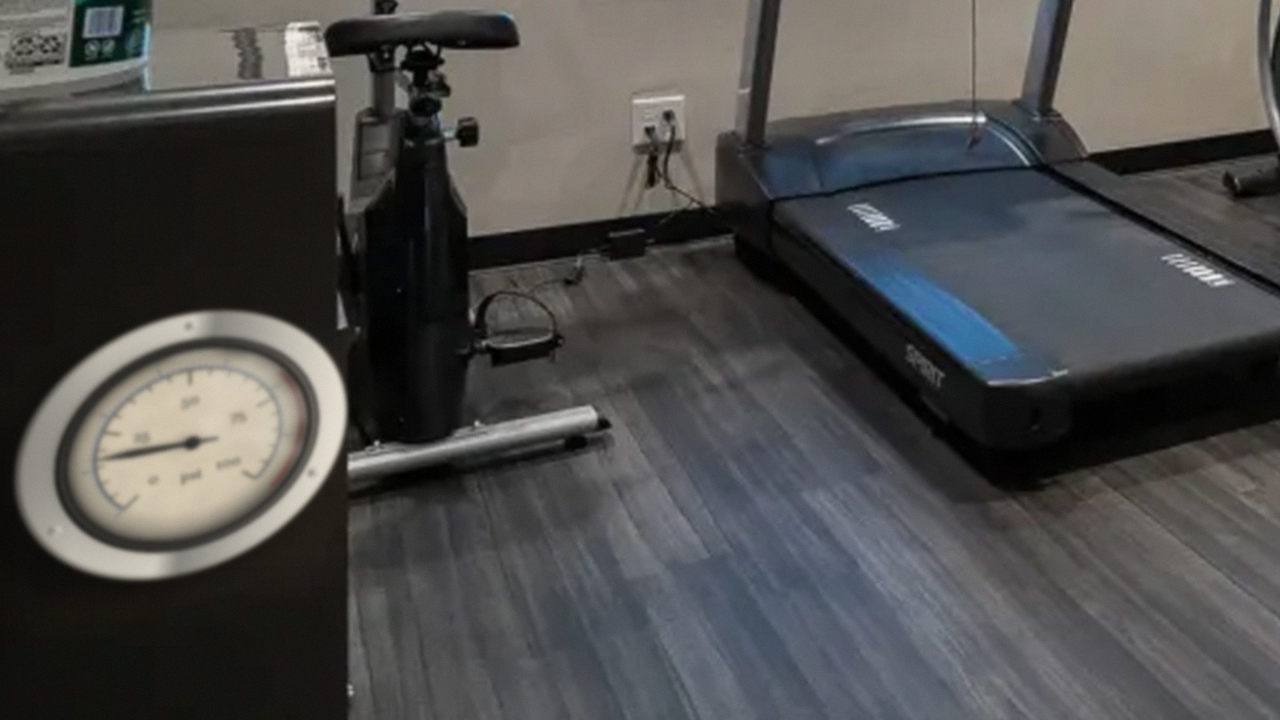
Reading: 17.5 psi
